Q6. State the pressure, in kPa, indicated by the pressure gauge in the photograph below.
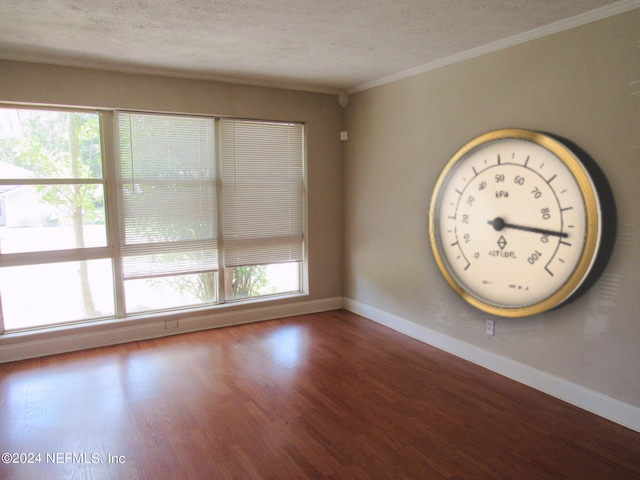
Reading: 87.5 kPa
